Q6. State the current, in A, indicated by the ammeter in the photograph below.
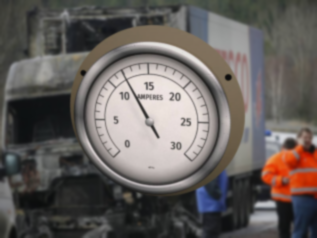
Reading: 12 A
